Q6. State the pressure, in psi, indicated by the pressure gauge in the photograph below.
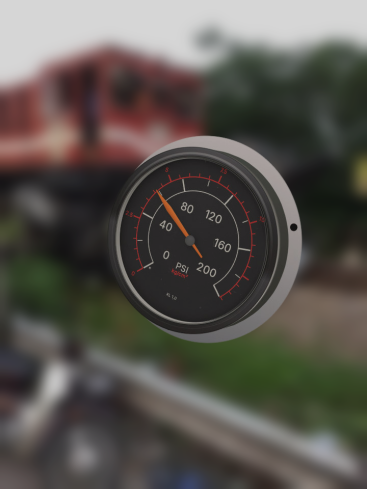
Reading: 60 psi
